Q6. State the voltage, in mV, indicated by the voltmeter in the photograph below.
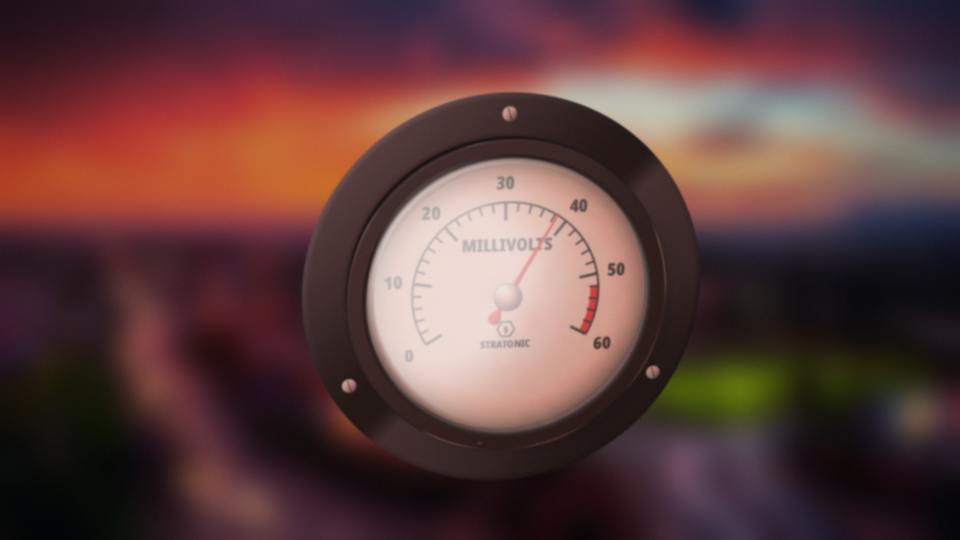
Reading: 38 mV
